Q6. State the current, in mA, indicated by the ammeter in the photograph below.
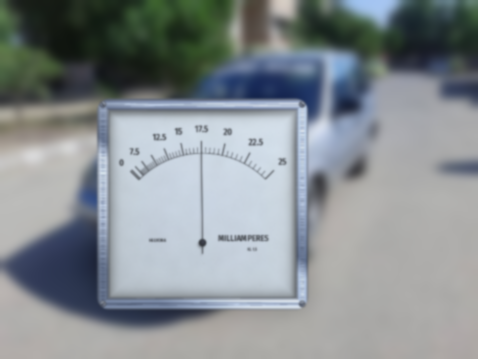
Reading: 17.5 mA
